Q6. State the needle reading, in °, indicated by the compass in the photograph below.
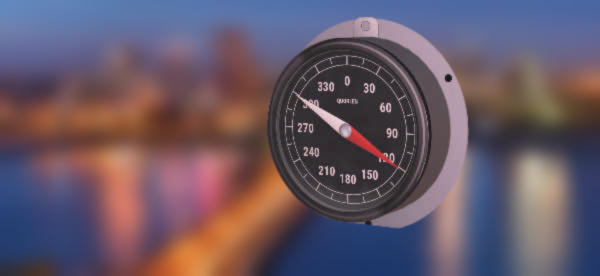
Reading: 120 °
